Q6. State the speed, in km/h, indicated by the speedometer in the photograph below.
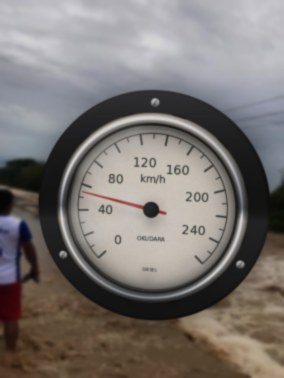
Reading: 55 km/h
